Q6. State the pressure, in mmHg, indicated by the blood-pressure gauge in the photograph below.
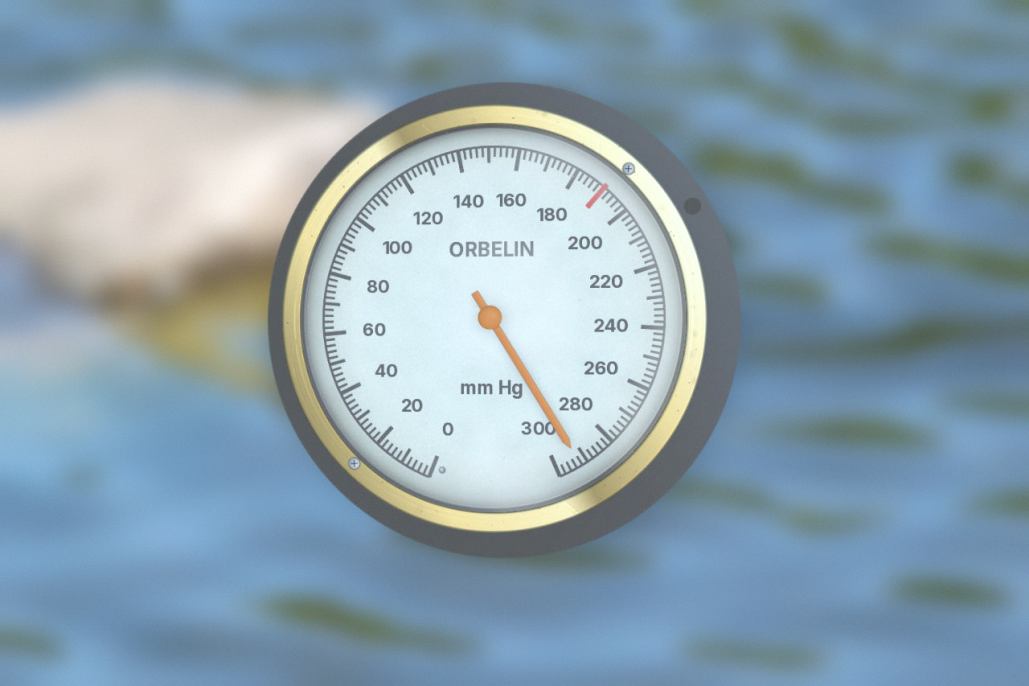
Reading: 292 mmHg
